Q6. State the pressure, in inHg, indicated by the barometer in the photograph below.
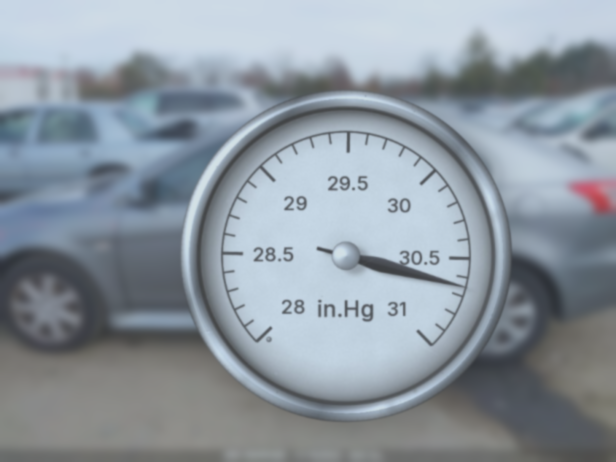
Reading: 30.65 inHg
